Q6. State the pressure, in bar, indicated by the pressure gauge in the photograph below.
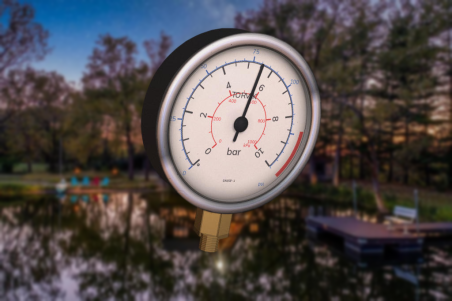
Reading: 5.5 bar
